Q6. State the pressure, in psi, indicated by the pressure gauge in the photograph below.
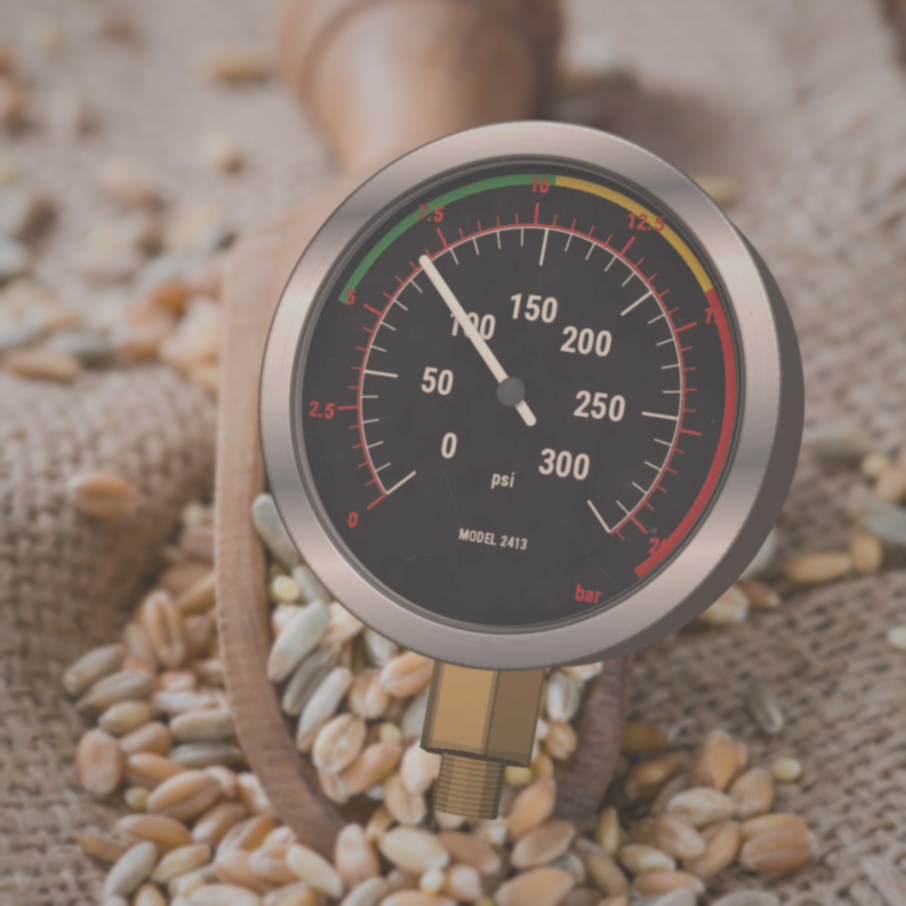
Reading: 100 psi
